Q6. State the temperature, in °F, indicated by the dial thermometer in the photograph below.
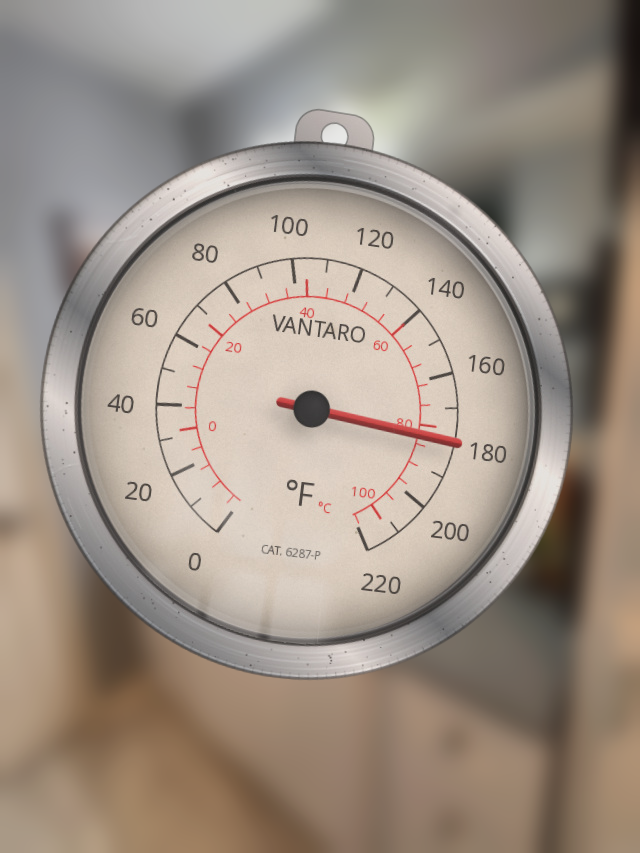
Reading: 180 °F
